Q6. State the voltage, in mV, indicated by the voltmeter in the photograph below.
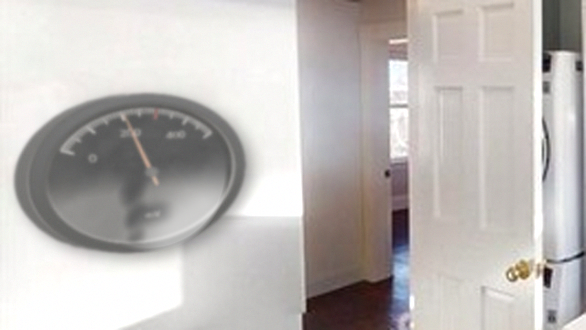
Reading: 200 mV
